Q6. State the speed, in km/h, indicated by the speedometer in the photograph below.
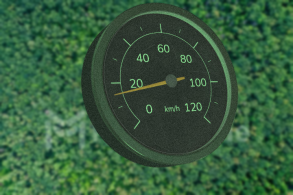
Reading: 15 km/h
